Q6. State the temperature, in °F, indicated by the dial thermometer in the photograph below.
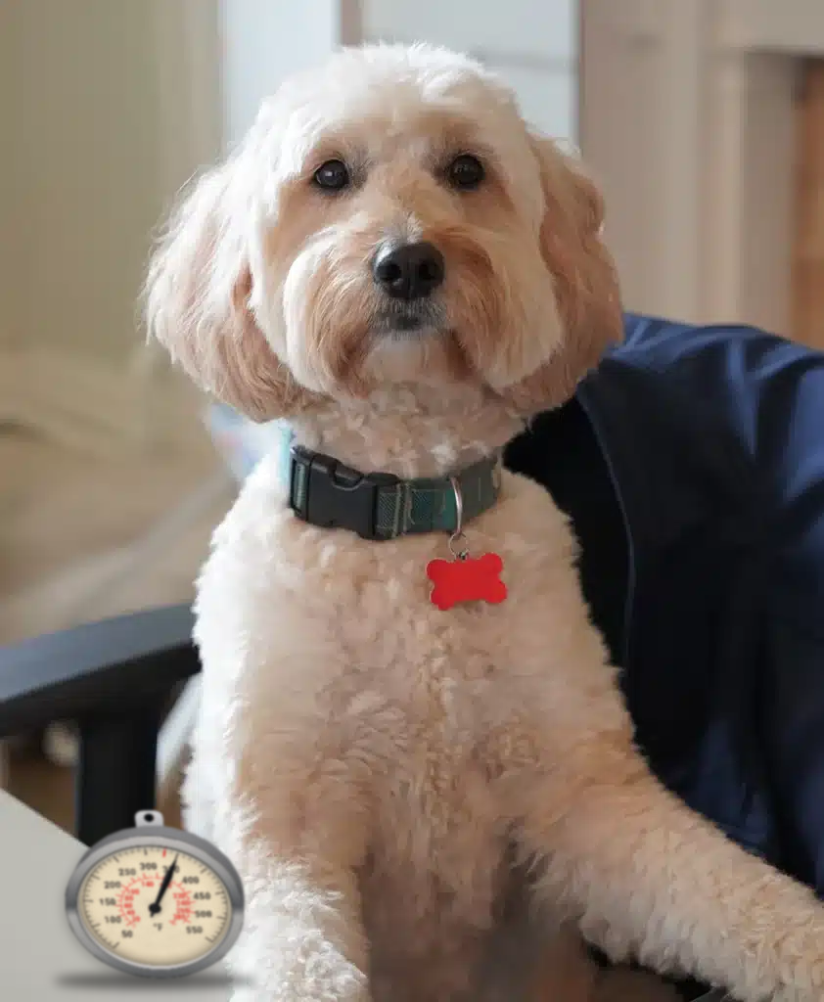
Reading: 350 °F
